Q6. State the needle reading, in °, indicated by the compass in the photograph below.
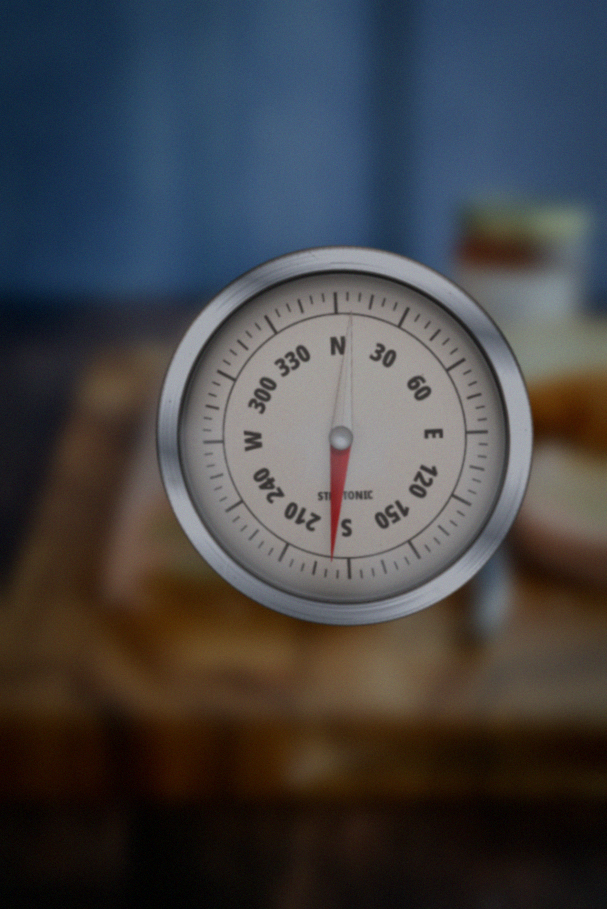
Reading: 187.5 °
